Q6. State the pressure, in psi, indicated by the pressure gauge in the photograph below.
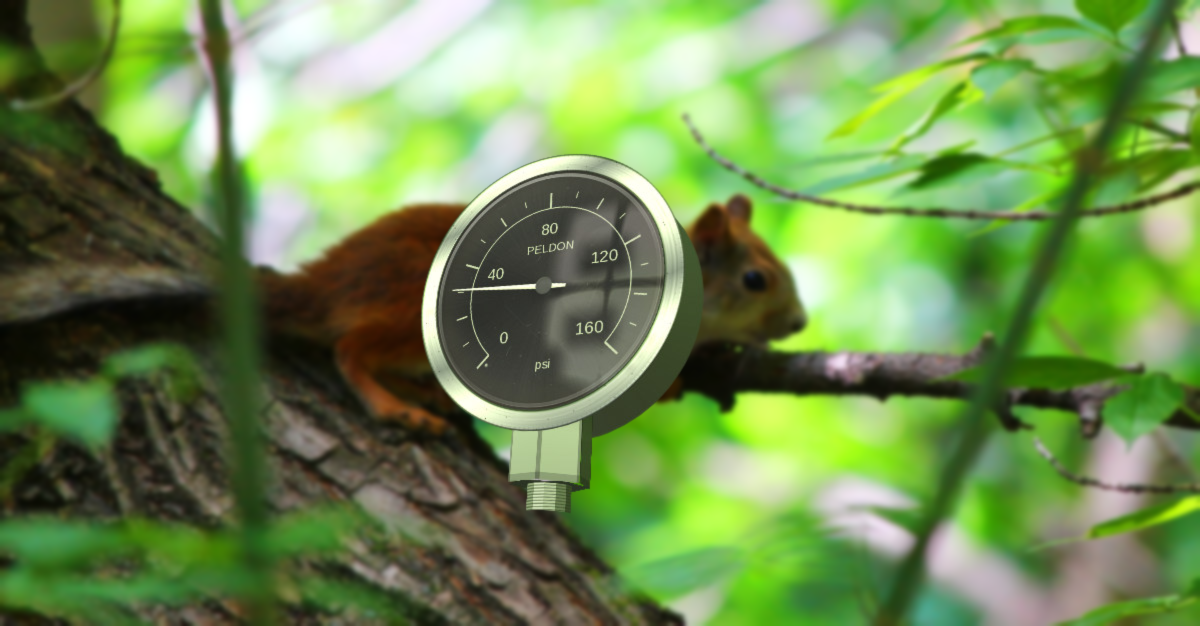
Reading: 30 psi
